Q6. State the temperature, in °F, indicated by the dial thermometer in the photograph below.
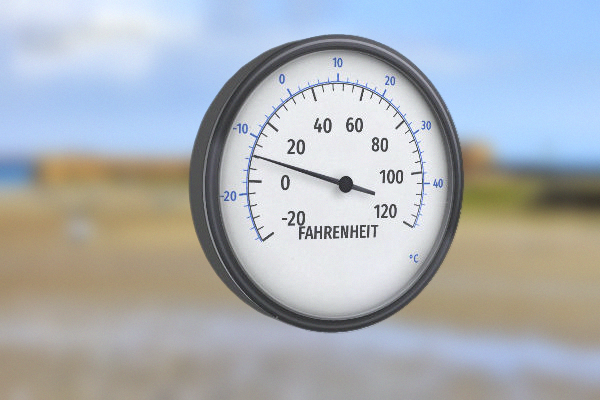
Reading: 8 °F
